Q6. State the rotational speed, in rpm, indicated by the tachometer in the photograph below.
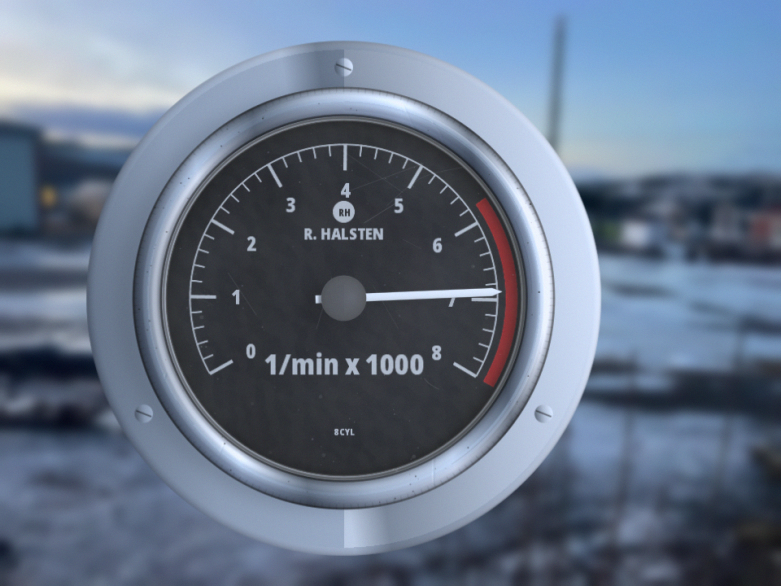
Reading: 6900 rpm
